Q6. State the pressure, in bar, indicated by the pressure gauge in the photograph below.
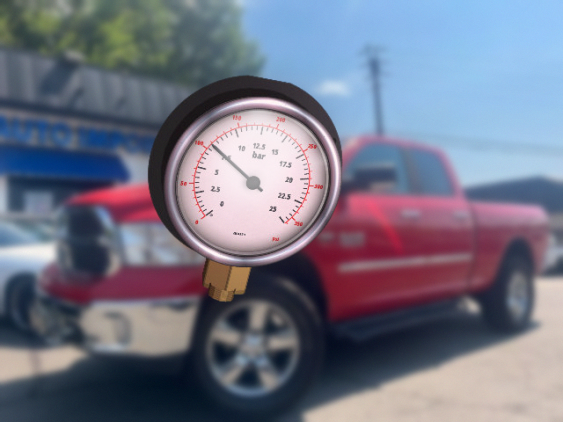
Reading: 7.5 bar
